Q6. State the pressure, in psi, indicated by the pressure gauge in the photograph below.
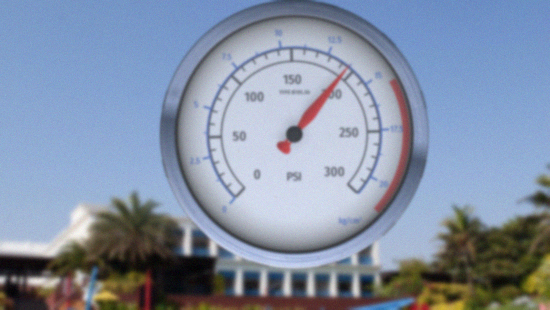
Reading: 195 psi
